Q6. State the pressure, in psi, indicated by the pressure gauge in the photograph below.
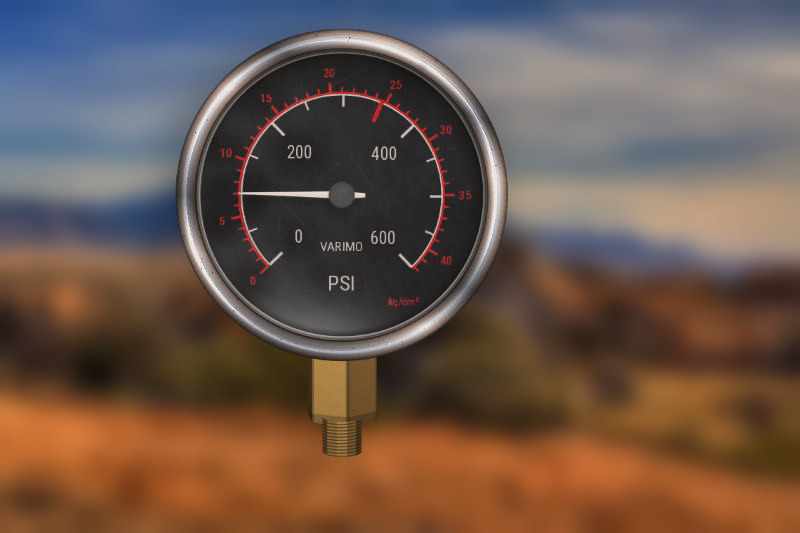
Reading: 100 psi
